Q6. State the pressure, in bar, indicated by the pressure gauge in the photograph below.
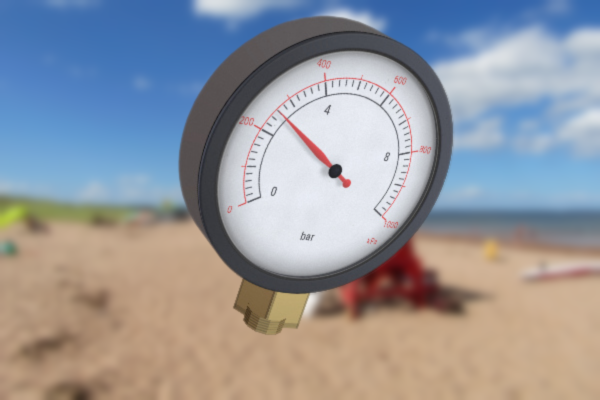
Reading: 2.6 bar
